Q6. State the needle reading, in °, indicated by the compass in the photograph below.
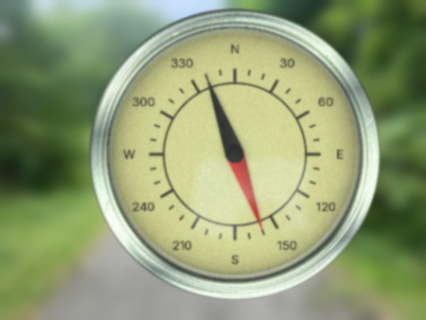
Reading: 160 °
